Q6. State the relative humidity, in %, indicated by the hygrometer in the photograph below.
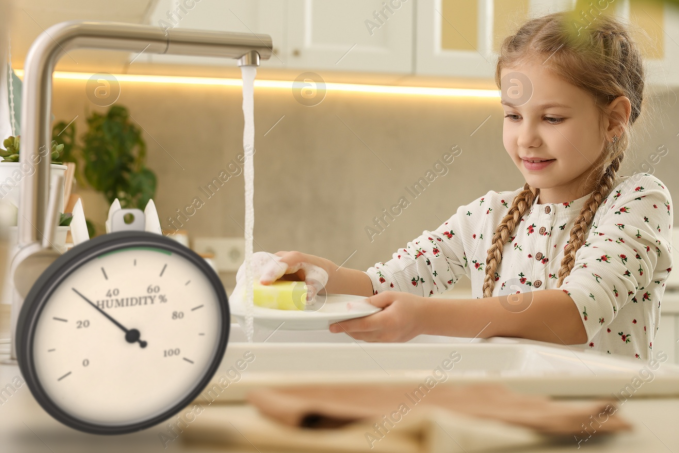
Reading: 30 %
